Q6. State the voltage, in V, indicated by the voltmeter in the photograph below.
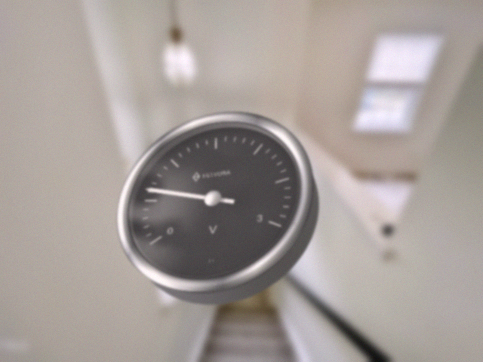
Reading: 0.6 V
